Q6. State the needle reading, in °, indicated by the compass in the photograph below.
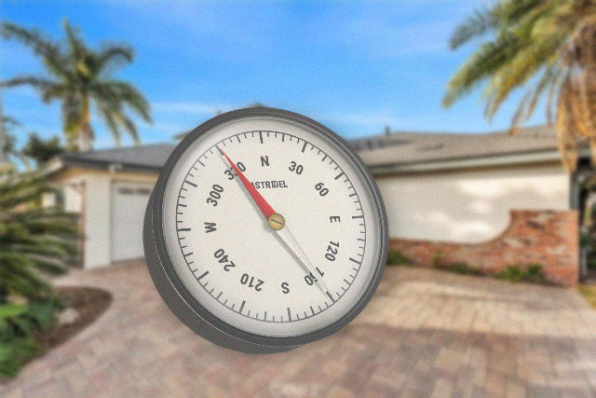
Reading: 330 °
